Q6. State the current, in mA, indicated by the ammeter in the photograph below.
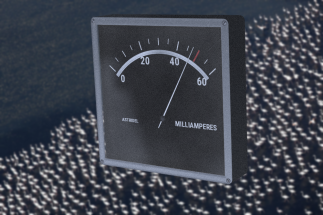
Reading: 47.5 mA
